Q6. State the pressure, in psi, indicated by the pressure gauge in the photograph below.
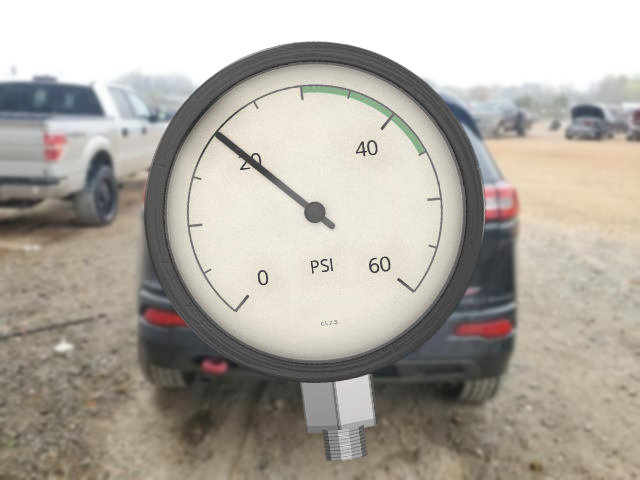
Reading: 20 psi
